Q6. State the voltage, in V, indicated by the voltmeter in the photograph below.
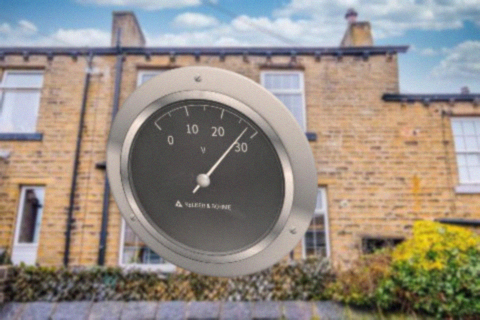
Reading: 27.5 V
